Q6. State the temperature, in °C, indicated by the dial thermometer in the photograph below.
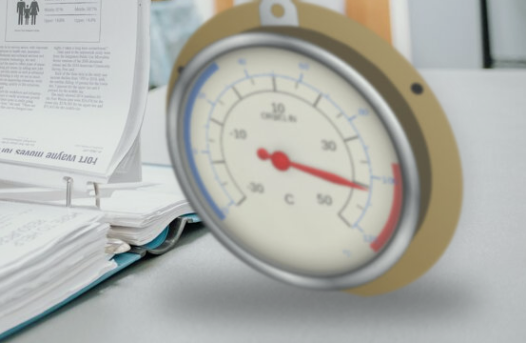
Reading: 40 °C
